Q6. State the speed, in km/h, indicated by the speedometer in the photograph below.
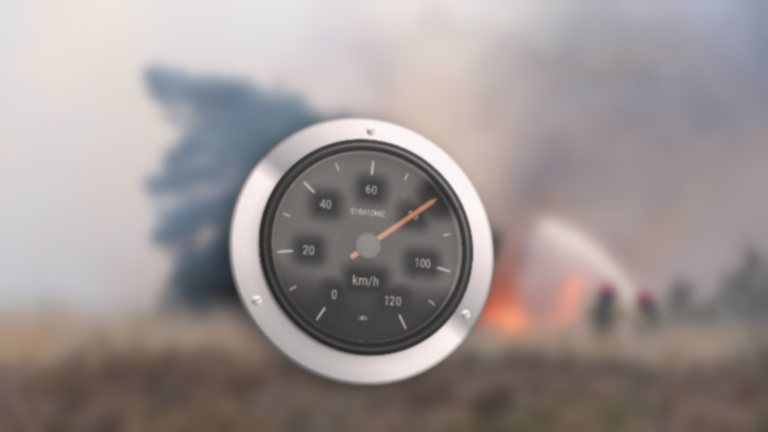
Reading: 80 km/h
